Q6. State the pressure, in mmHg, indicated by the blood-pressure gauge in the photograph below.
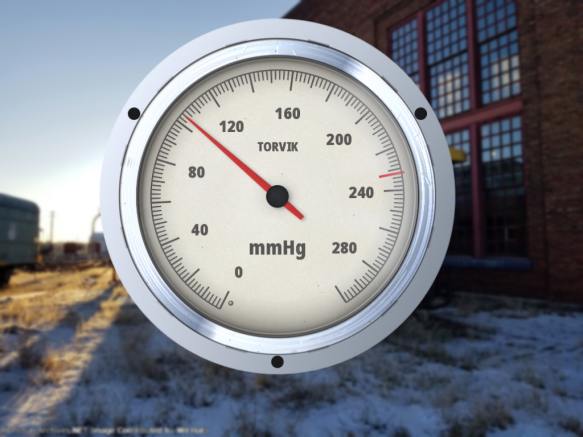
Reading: 104 mmHg
